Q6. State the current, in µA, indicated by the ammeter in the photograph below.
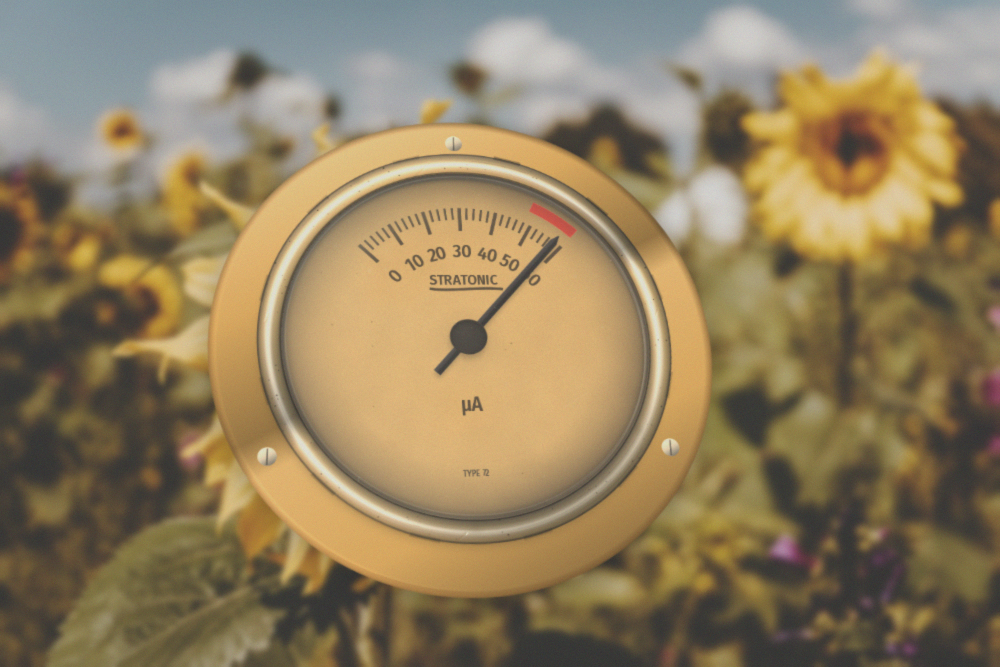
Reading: 58 µA
